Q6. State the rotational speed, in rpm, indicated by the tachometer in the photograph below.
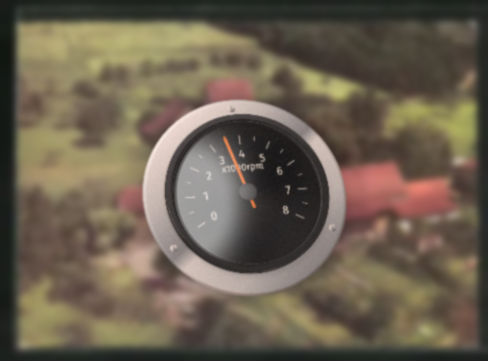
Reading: 3500 rpm
